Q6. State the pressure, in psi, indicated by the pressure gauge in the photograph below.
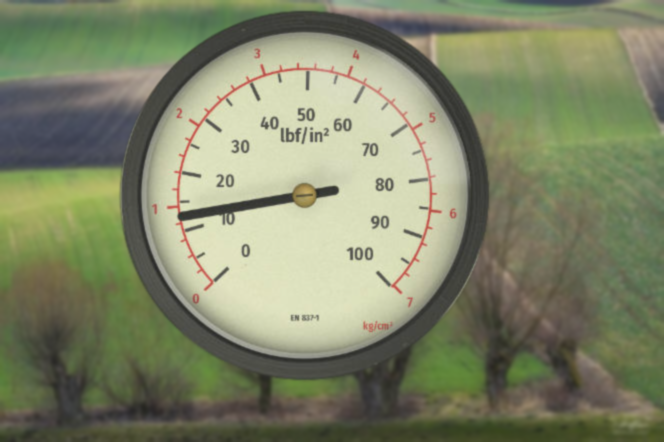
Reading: 12.5 psi
